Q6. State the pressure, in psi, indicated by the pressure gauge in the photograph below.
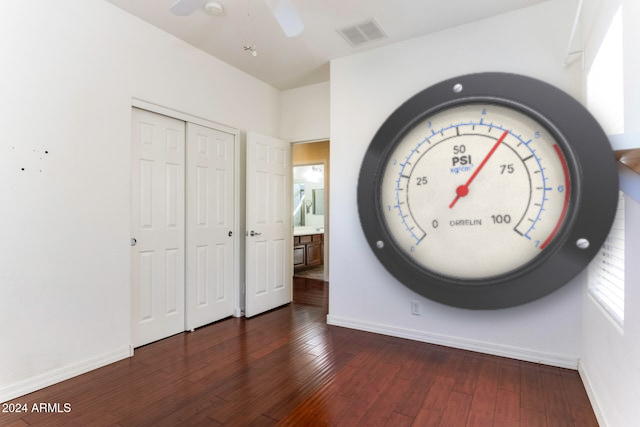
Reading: 65 psi
